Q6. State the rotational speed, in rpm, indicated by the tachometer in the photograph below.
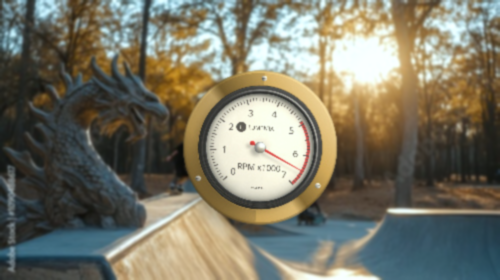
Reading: 6500 rpm
